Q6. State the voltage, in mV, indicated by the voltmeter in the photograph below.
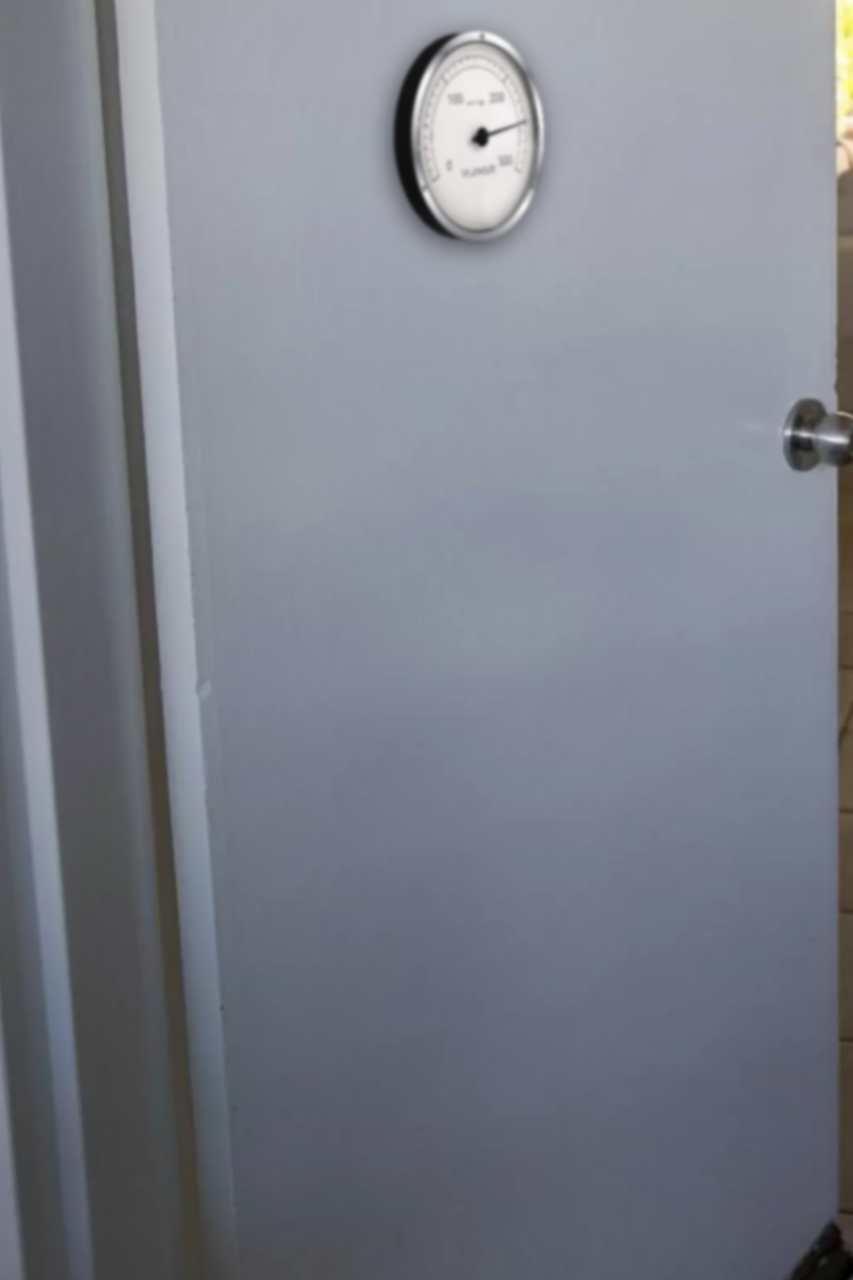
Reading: 250 mV
